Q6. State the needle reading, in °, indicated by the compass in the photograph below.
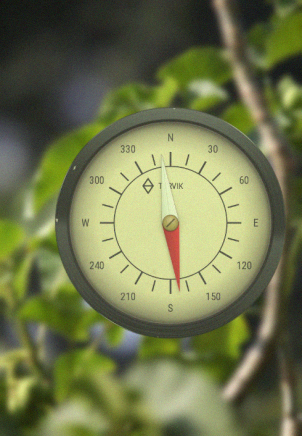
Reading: 172.5 °
